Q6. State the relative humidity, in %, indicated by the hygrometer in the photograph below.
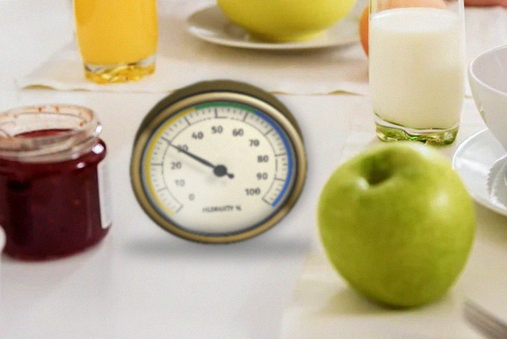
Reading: 30 %
